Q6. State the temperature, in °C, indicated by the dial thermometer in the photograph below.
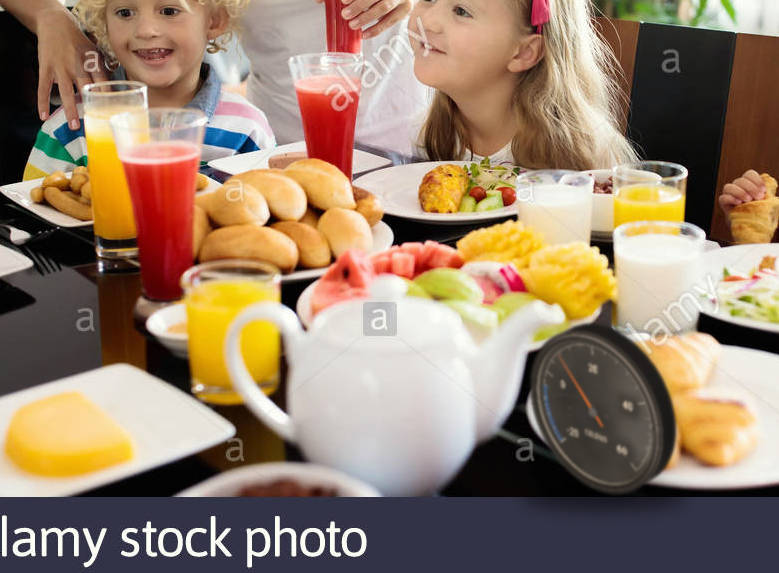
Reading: 8 °C
